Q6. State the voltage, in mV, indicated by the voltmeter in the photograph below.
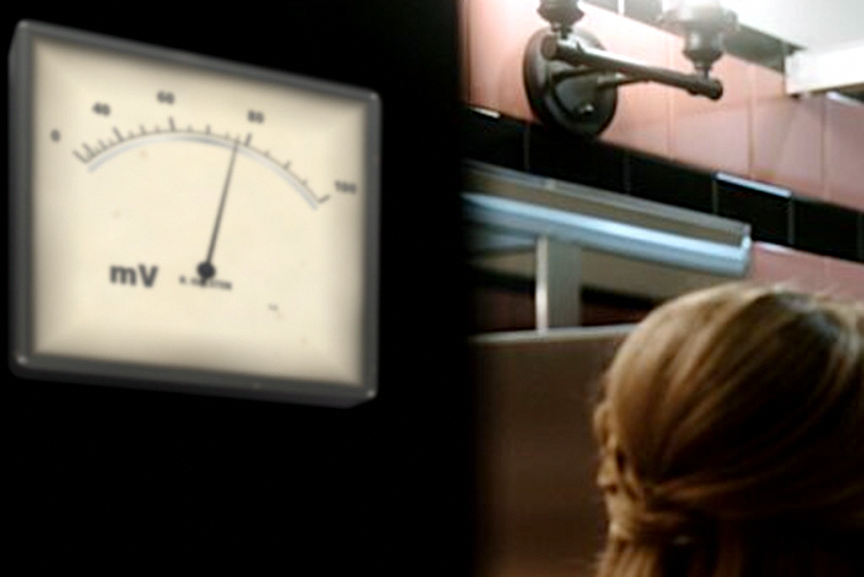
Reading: 77.5 mV
